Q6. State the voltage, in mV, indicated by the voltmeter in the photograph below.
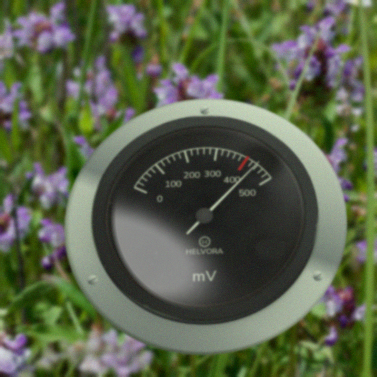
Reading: 440 mV
